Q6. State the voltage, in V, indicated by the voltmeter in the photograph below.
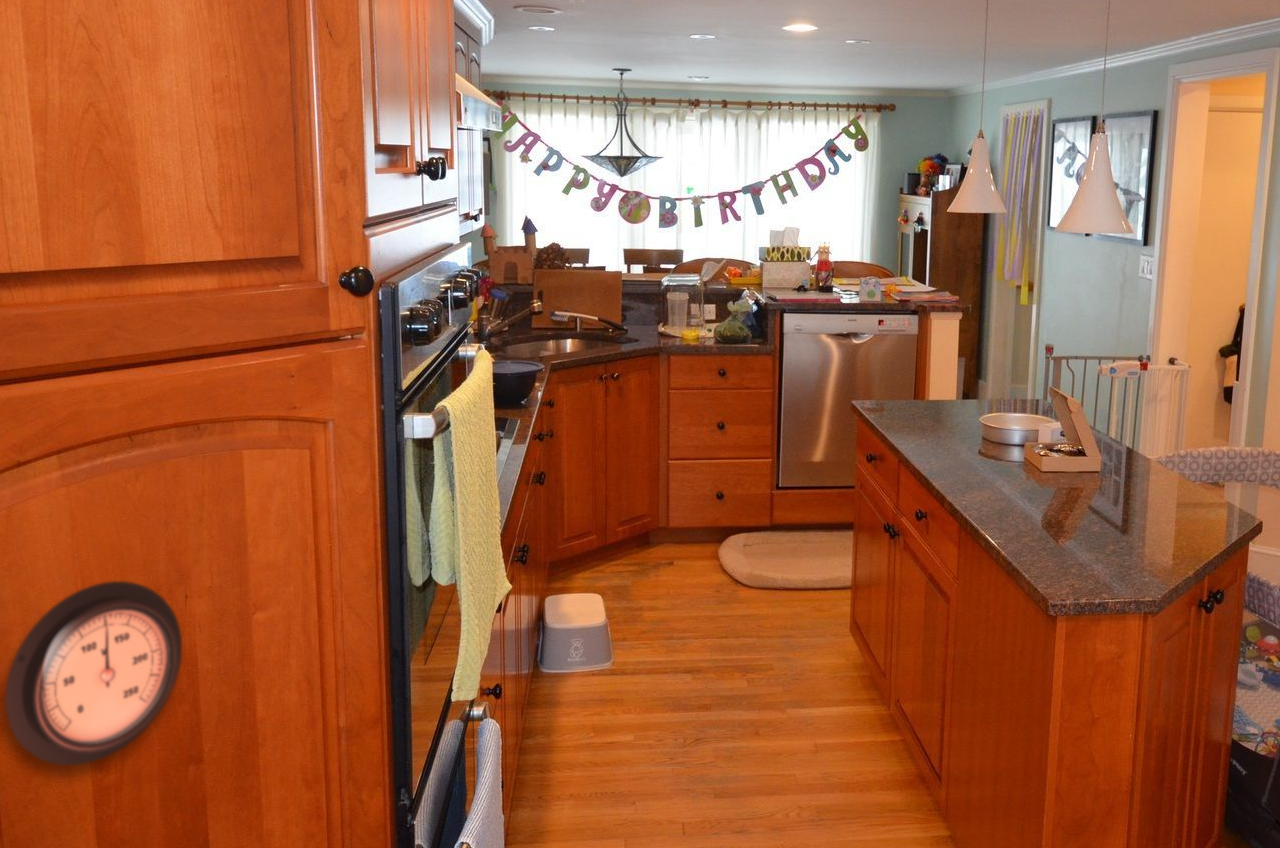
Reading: 125 V
